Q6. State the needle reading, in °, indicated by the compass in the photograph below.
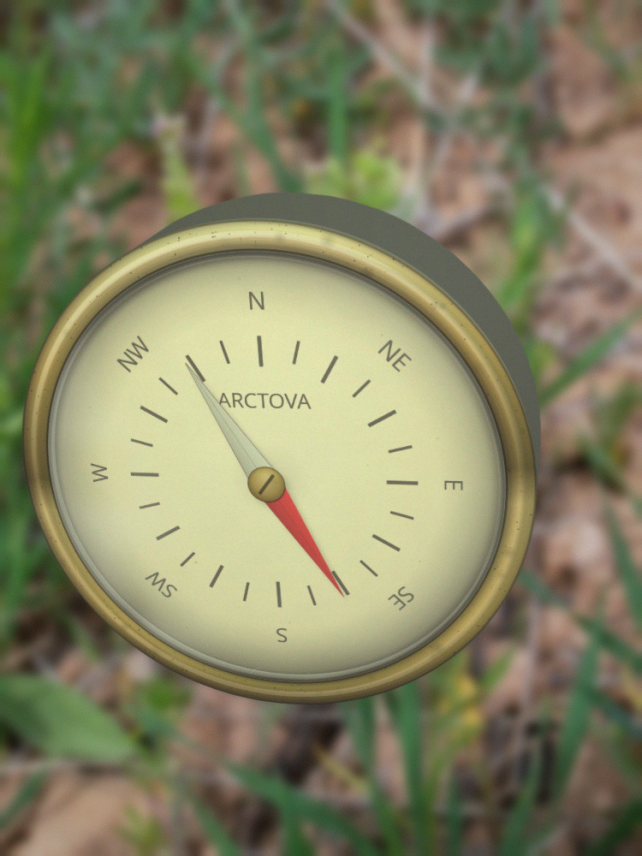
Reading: 150 °
